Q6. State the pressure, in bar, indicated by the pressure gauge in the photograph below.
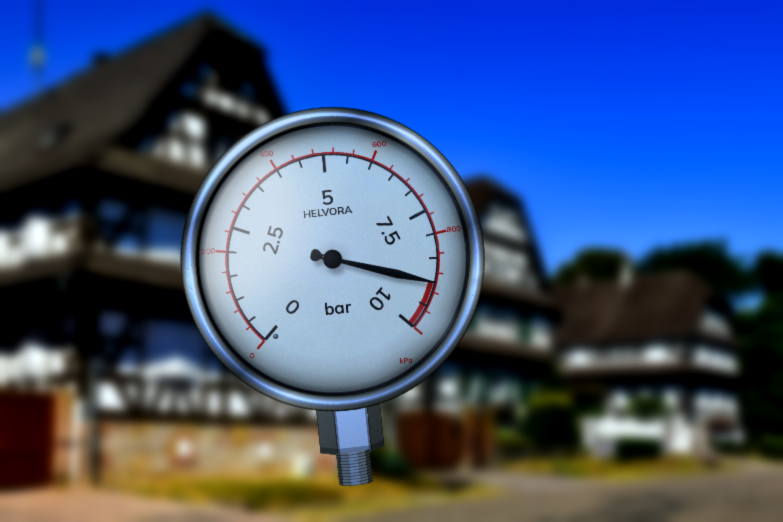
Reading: 9 bar
